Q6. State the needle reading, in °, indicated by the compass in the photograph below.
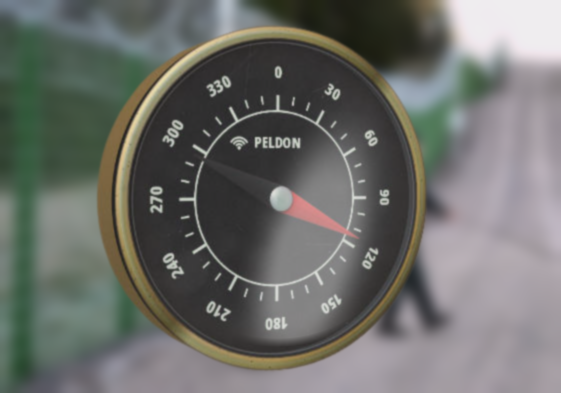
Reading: 115 °
